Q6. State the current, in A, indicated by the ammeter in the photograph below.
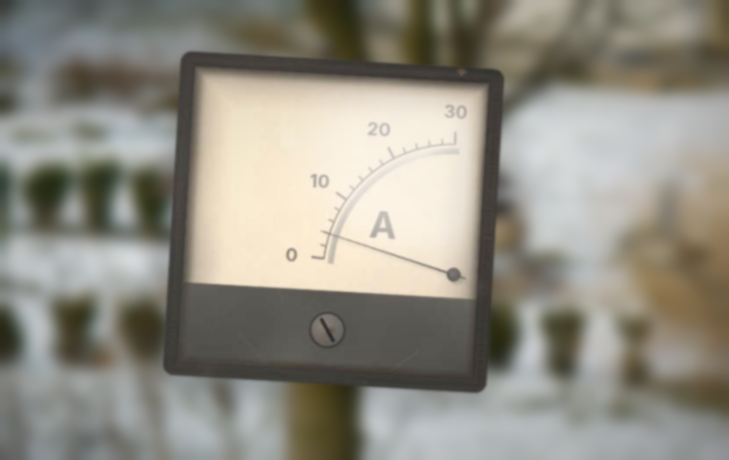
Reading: 4 A
